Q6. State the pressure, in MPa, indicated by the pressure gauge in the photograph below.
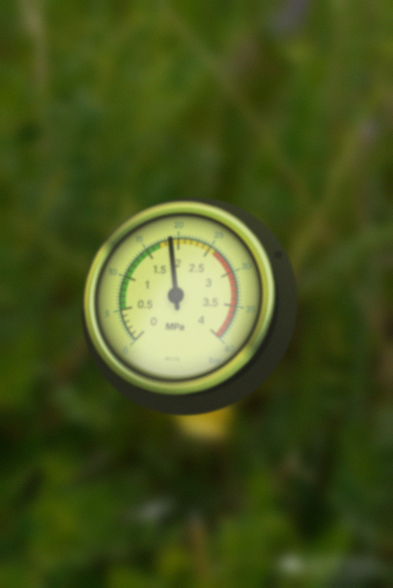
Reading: 1.9 MPa
